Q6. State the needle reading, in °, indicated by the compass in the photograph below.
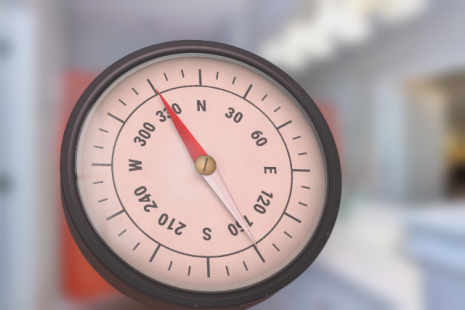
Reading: 330 °
